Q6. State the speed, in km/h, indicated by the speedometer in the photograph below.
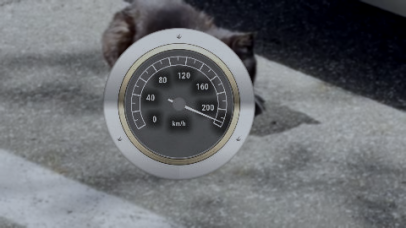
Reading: 215 km/h
